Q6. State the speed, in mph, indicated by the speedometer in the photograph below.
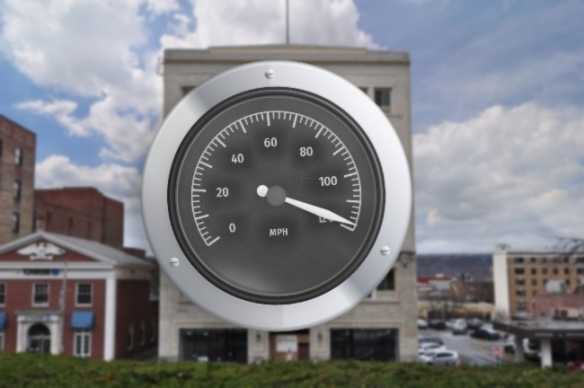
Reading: 118 mph
